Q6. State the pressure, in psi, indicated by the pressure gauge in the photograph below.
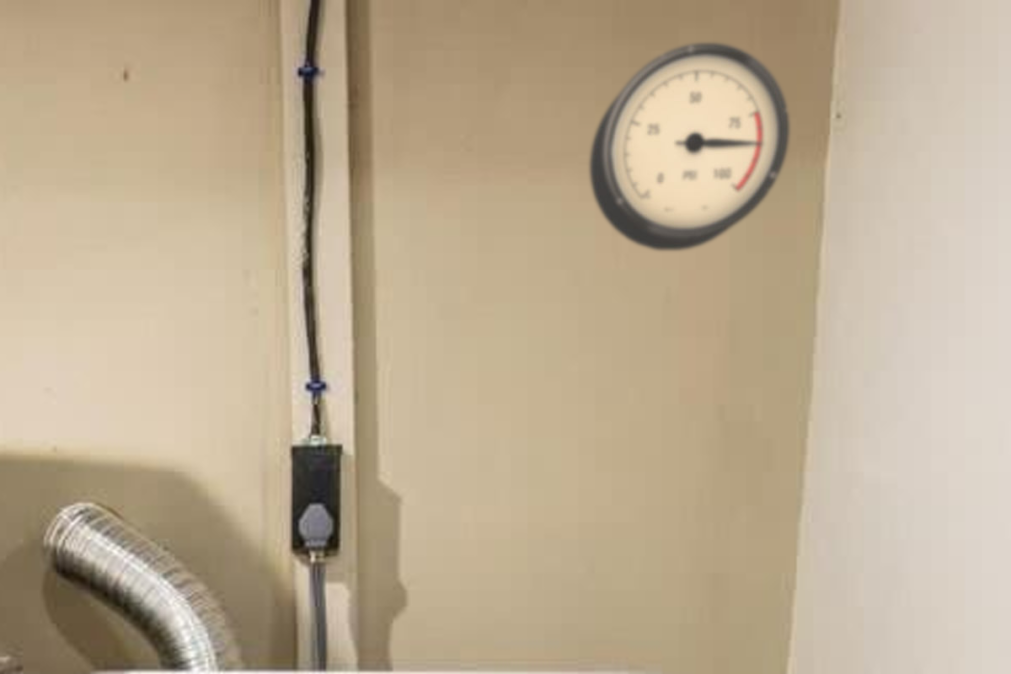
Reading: 85 psi
